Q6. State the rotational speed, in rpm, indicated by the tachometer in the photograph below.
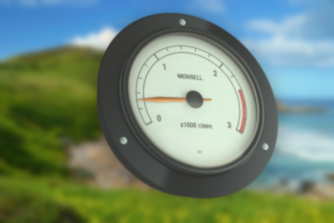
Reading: 300 rpm
